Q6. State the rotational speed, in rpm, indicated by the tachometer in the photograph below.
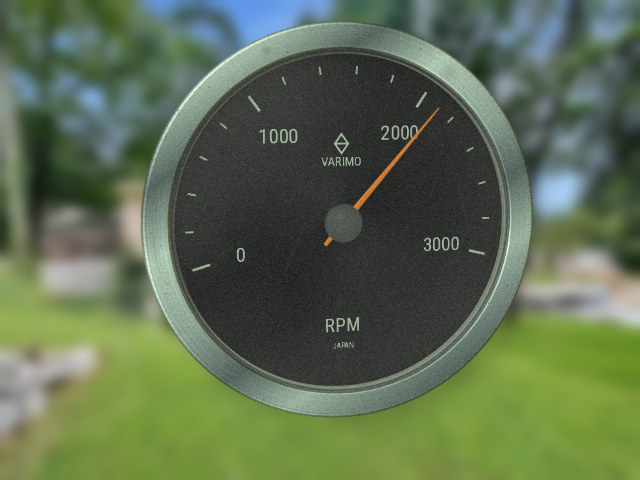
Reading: 2100 rpm
